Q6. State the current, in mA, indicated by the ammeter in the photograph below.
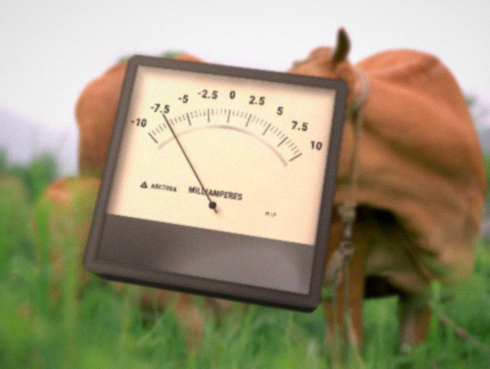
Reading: -7.5 mA
